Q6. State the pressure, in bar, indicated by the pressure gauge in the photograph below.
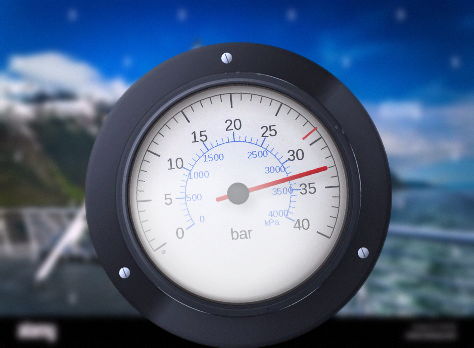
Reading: 33 bar
